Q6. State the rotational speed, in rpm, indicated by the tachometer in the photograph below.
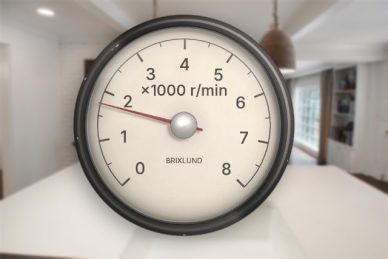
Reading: 1750 rpm
